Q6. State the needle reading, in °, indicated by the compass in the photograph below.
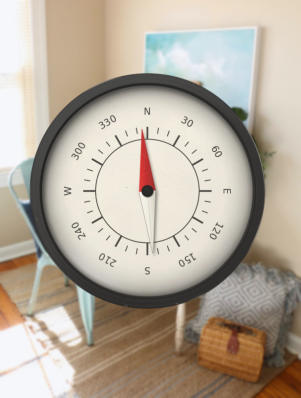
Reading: 355 °
